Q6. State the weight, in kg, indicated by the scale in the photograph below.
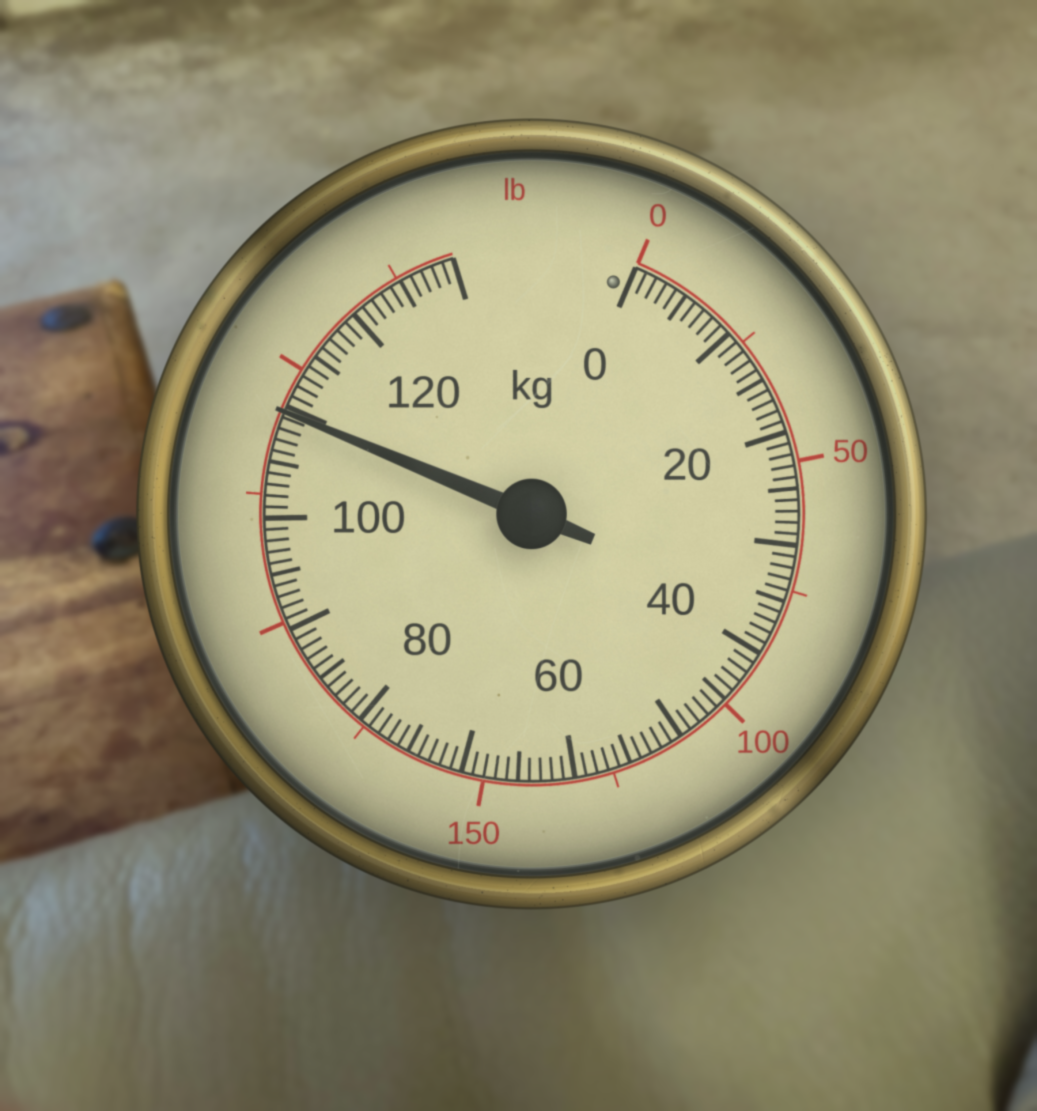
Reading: 109.5 kg
